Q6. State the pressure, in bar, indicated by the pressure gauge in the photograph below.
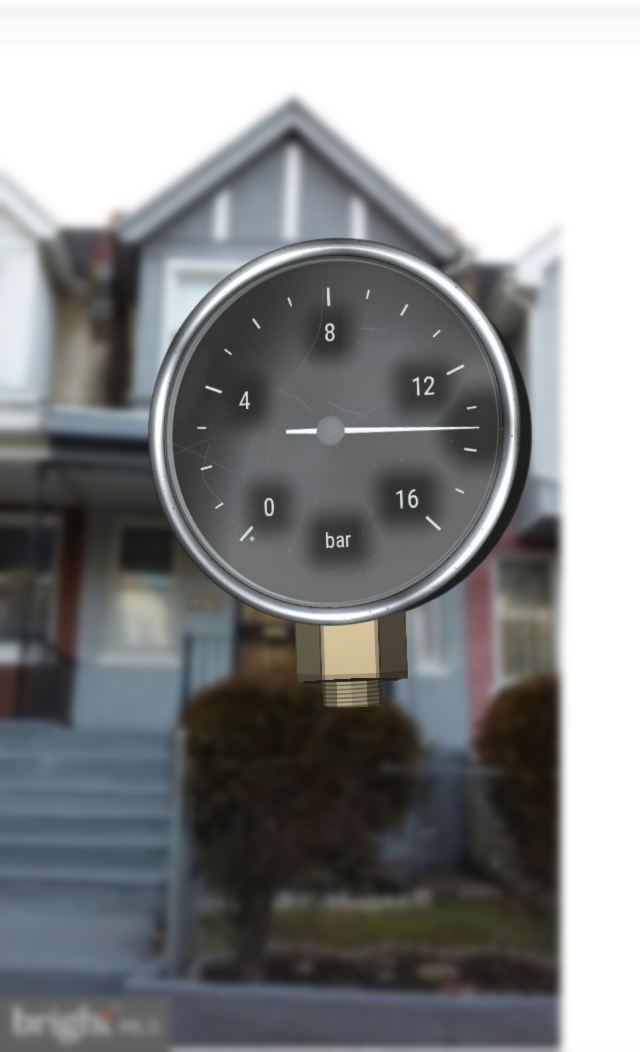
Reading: 13.5 bar
